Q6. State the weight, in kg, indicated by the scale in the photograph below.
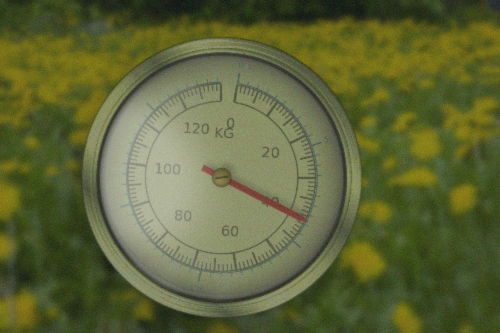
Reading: 40 kg
